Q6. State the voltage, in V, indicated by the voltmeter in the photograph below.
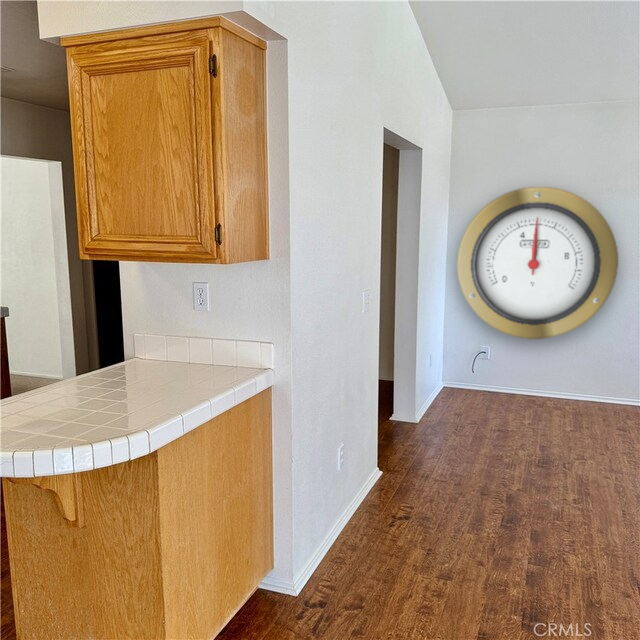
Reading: 5 V
